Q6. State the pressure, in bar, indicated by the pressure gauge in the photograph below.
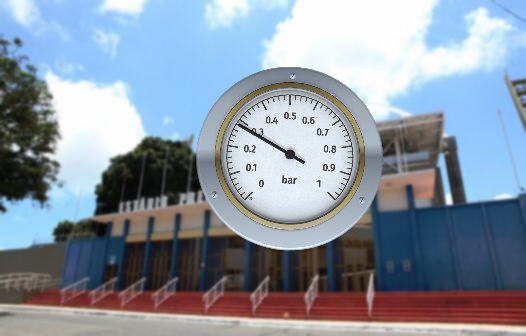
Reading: 0.28 bar
